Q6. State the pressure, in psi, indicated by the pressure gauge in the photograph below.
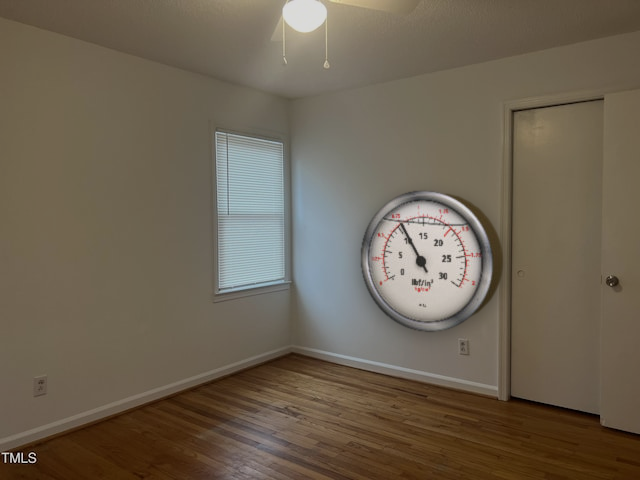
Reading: 11 psi
